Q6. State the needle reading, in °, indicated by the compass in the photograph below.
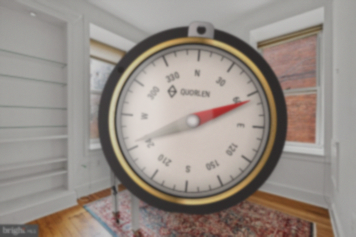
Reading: 65 °
